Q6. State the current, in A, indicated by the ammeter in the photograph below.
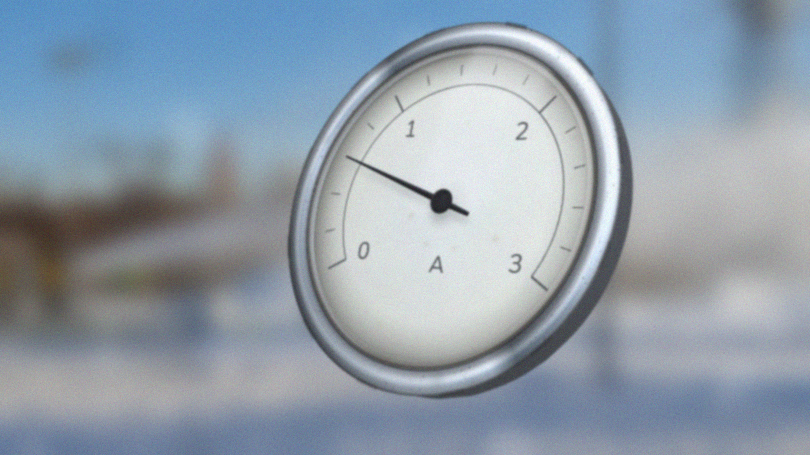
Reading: 0.6 A
